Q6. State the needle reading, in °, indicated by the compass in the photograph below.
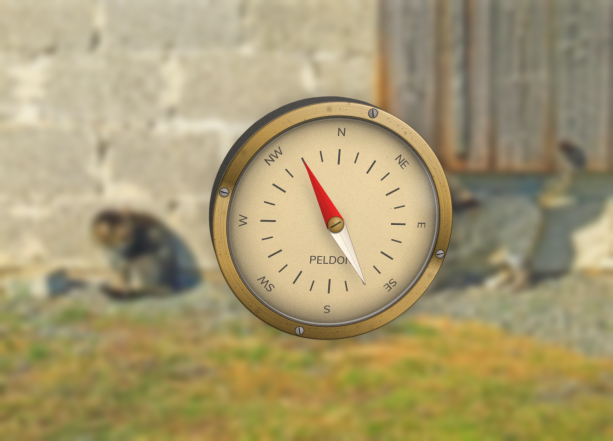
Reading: 330 °
